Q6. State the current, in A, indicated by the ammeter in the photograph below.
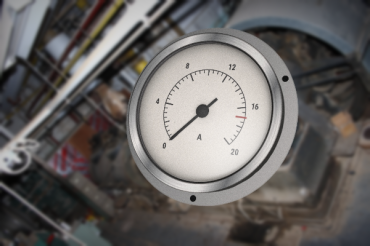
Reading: 0 A
